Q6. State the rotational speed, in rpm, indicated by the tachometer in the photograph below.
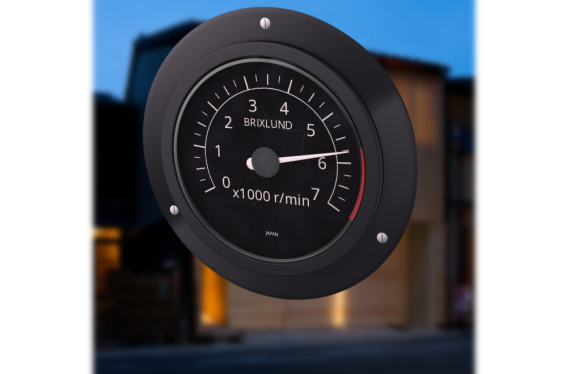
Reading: 5750 rpm
